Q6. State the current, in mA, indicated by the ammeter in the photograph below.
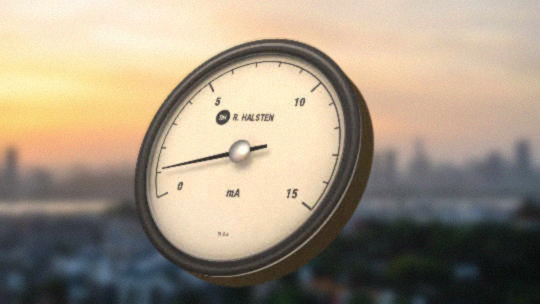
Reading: 1 mA
